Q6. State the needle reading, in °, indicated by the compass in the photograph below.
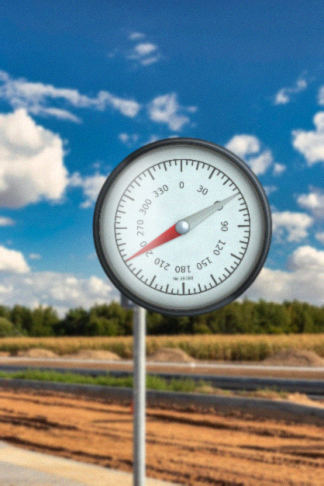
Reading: 240 °
